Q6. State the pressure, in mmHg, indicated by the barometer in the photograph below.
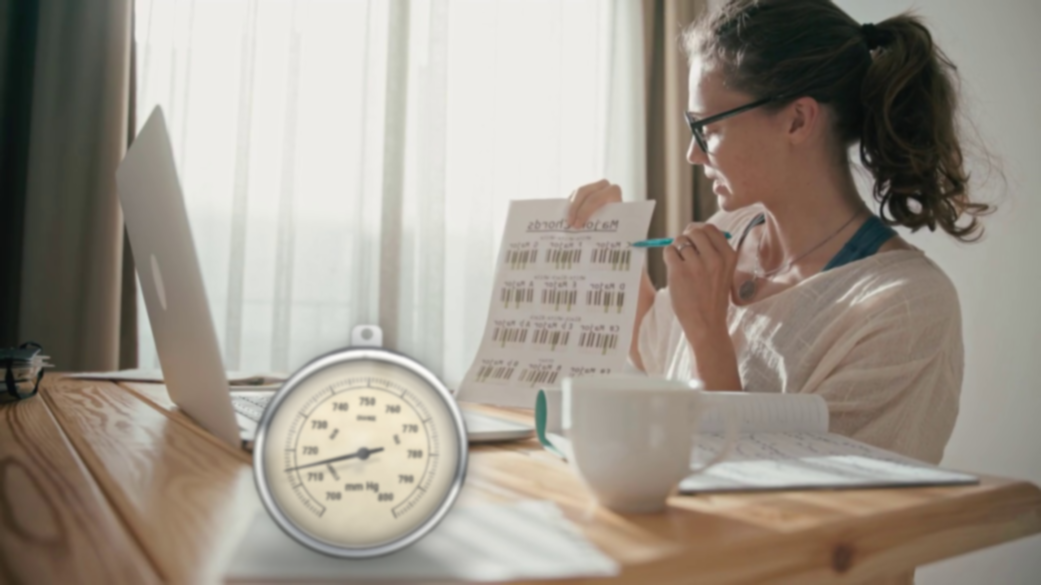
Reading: 715 mmHg
